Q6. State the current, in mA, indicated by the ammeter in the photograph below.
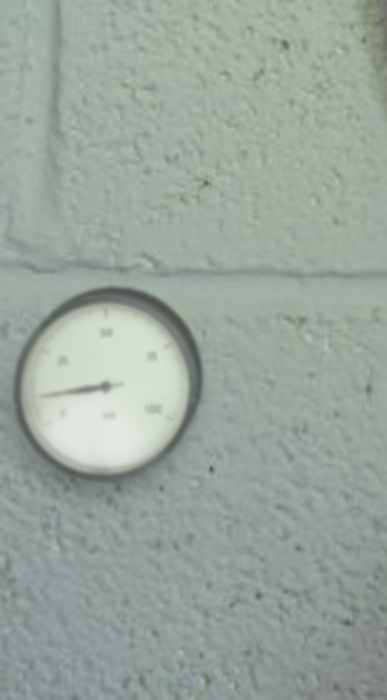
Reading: 10 mA
